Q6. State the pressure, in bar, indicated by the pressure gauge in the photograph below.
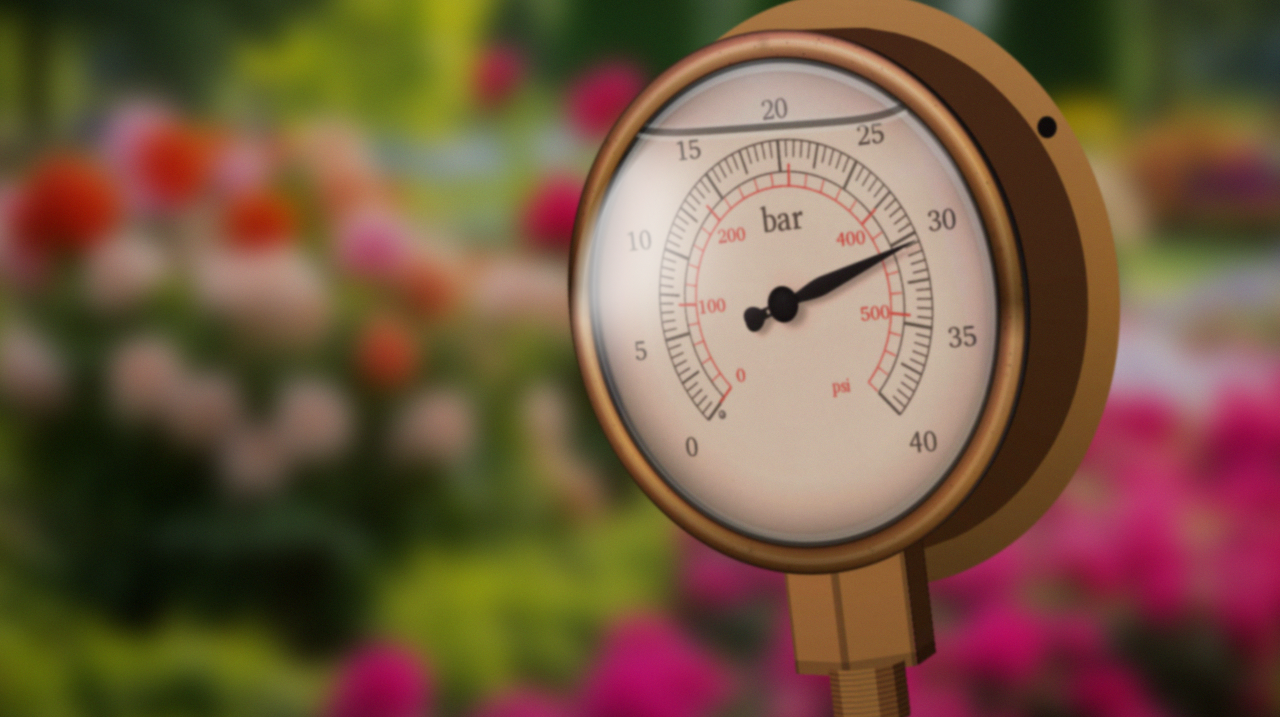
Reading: 30.5 bar
